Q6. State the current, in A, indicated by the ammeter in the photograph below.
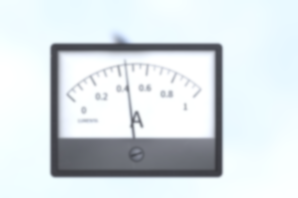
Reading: 0.45 A
